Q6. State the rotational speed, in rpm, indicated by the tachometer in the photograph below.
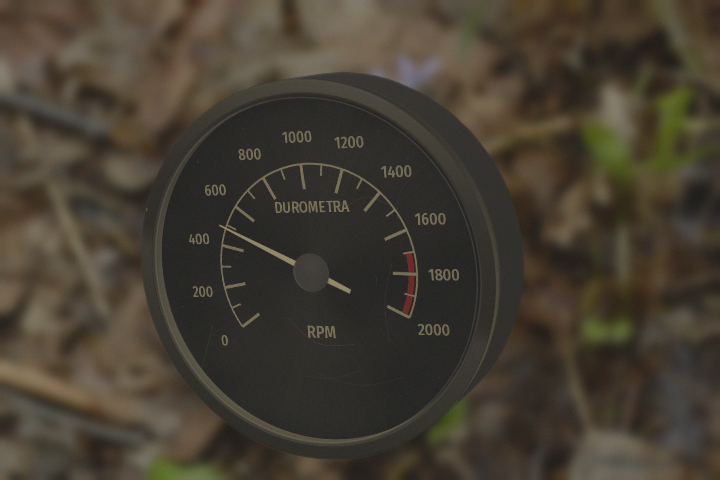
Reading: 500 rpm
